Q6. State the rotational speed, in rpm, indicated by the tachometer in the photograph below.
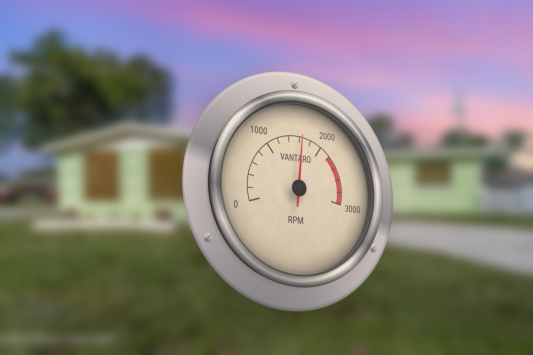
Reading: 1600 rpm
